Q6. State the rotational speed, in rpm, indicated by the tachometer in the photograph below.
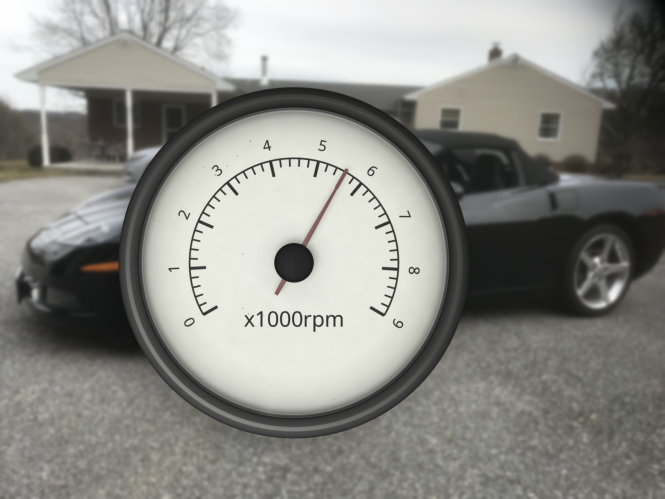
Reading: 5600 rpm
